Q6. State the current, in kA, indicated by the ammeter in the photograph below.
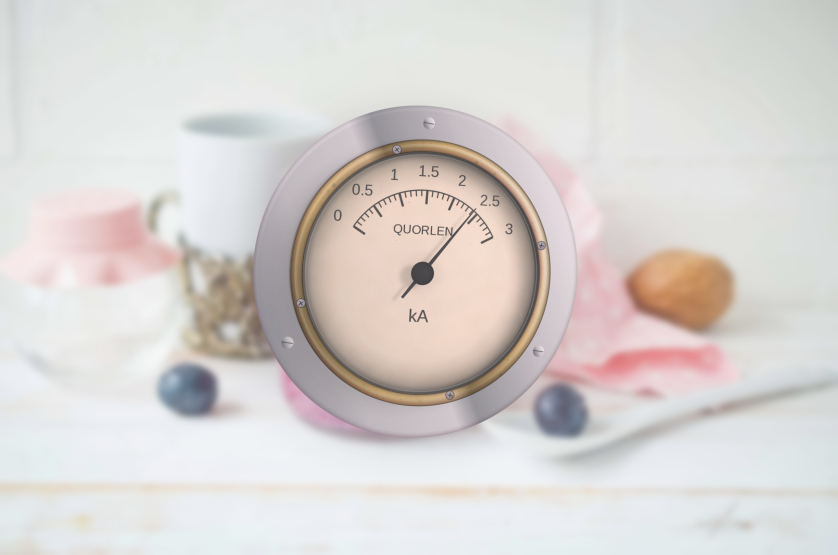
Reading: 2.4 kA
